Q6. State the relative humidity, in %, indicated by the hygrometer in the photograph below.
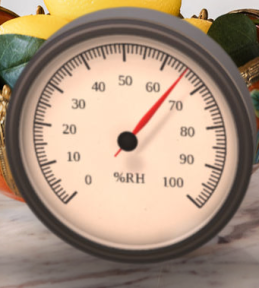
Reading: 65 %
